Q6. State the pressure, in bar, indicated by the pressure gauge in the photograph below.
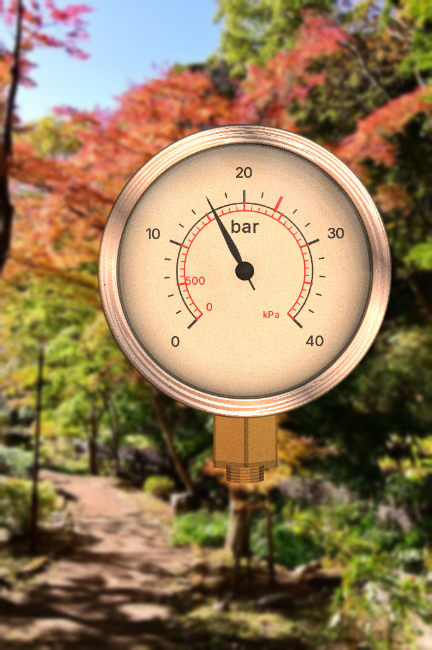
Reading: 16 bar
